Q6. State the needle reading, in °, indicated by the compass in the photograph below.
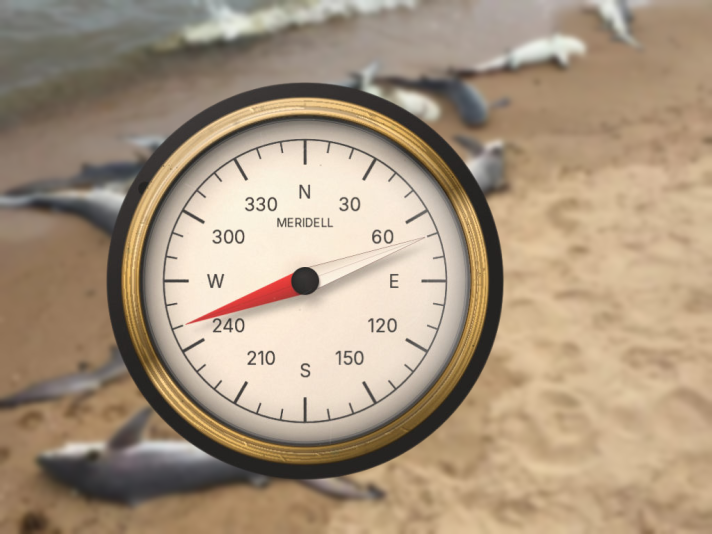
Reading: 250 °
